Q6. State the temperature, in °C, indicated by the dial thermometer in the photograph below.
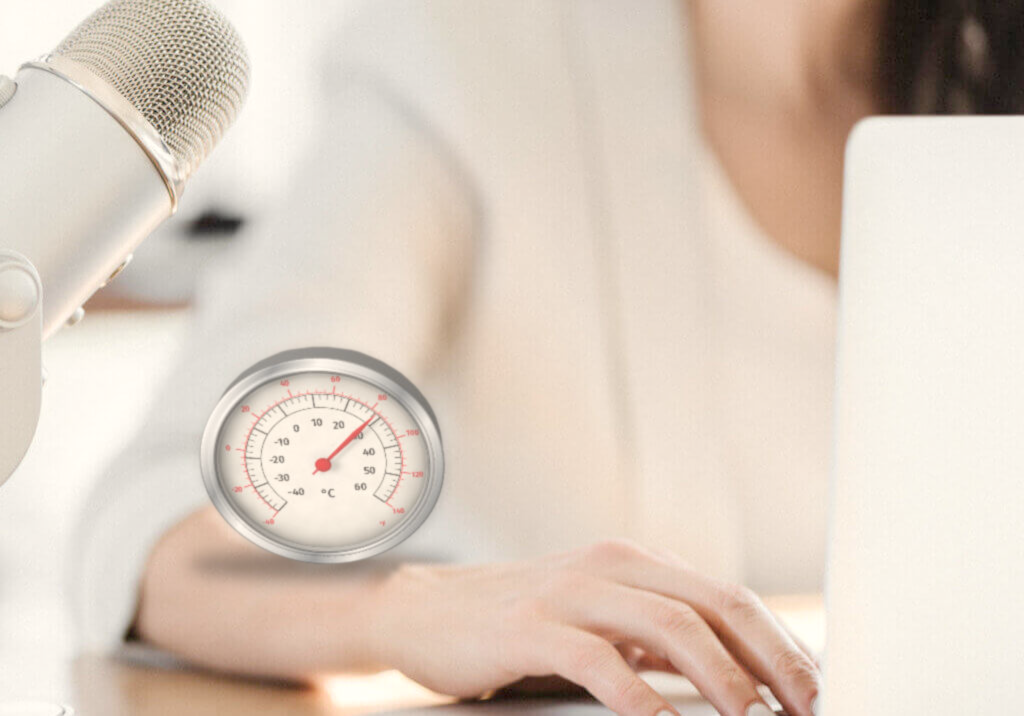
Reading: 28 °C
